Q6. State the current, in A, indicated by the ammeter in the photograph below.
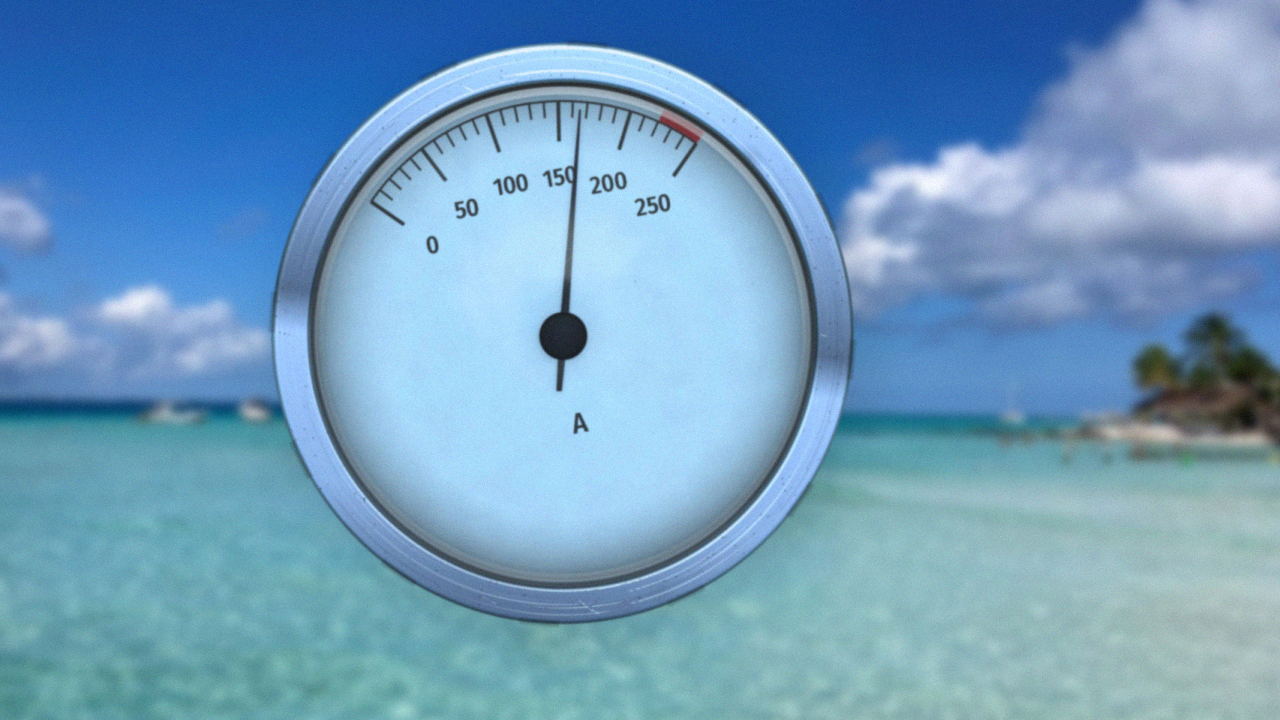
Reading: 165 A
